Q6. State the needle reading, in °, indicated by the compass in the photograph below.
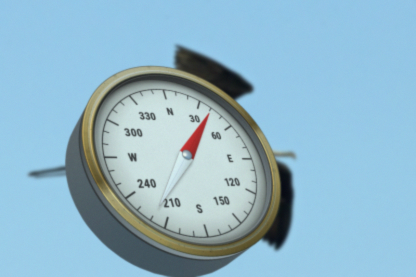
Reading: 40 °
